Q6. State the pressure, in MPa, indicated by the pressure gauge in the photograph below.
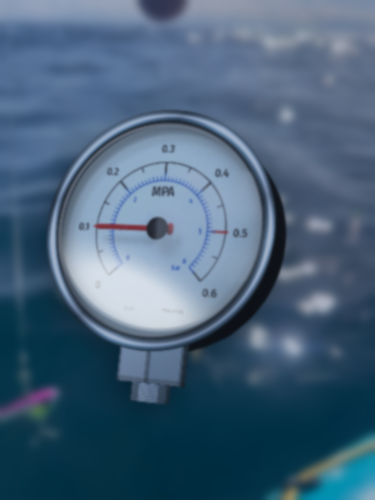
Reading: 0.1 MPa
